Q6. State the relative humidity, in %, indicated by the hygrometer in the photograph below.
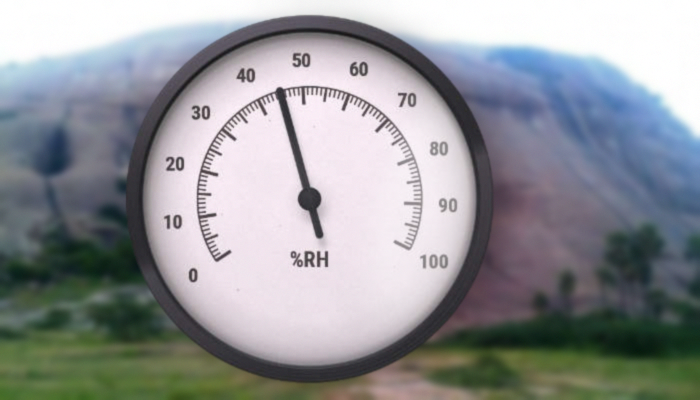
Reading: 45 %
